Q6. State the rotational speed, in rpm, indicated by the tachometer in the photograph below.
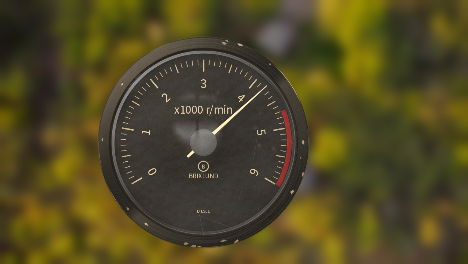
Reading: 4200 rpm
